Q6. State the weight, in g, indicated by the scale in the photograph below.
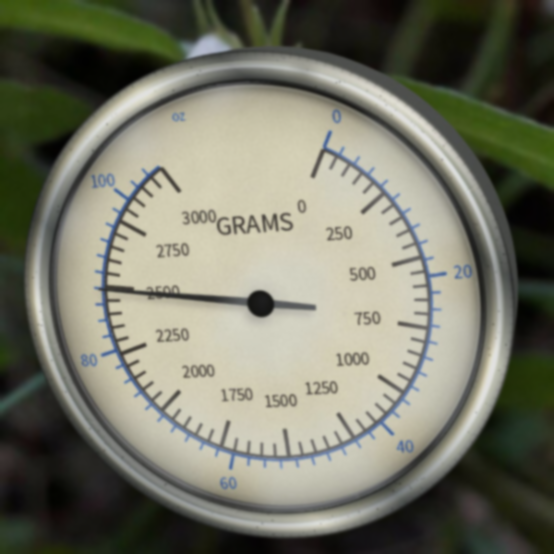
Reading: 2500 g
